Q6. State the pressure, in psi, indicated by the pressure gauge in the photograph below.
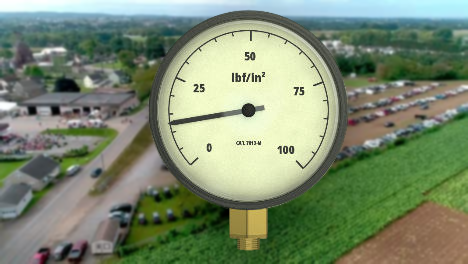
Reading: 12.5 psi
